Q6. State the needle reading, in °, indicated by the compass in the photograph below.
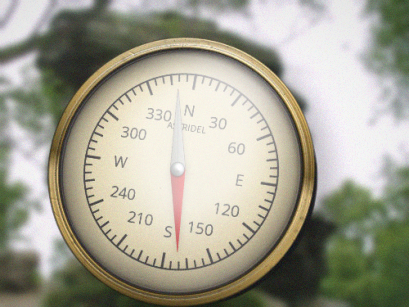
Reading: 170 °
